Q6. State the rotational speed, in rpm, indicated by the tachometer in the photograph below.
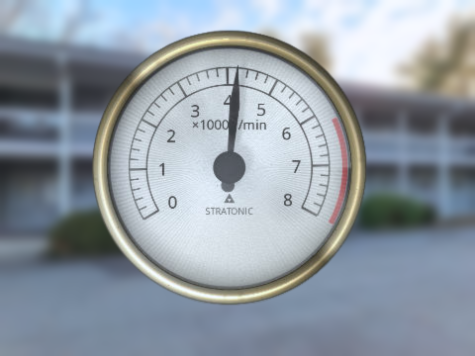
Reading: 4200 rpm
